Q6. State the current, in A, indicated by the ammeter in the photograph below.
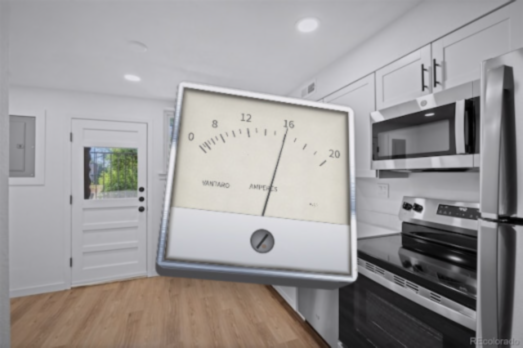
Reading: 16 A
